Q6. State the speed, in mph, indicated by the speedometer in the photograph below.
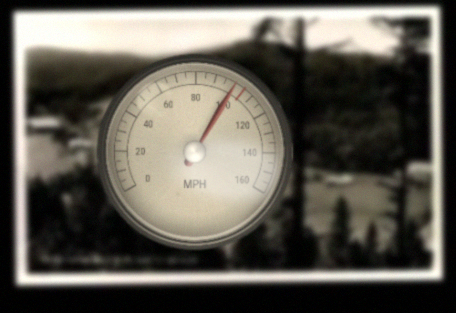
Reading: 100 mph
